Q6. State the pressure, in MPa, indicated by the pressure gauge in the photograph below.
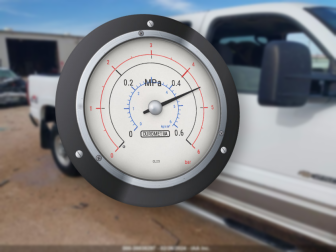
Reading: 0.45 MPa
